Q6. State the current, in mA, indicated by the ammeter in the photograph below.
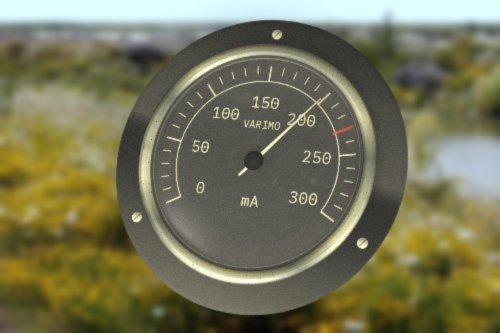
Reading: 200 mA
